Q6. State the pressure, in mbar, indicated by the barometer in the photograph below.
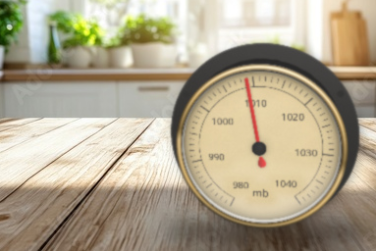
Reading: 1009 mbar
